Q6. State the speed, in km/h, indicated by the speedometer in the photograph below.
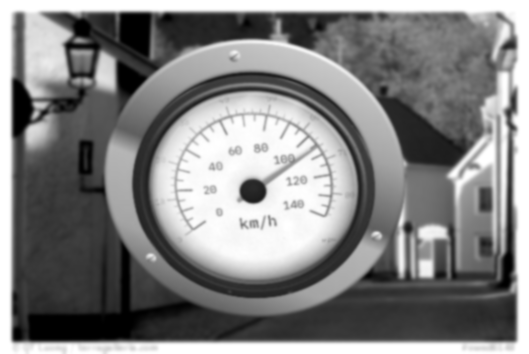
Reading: 105 km/h
